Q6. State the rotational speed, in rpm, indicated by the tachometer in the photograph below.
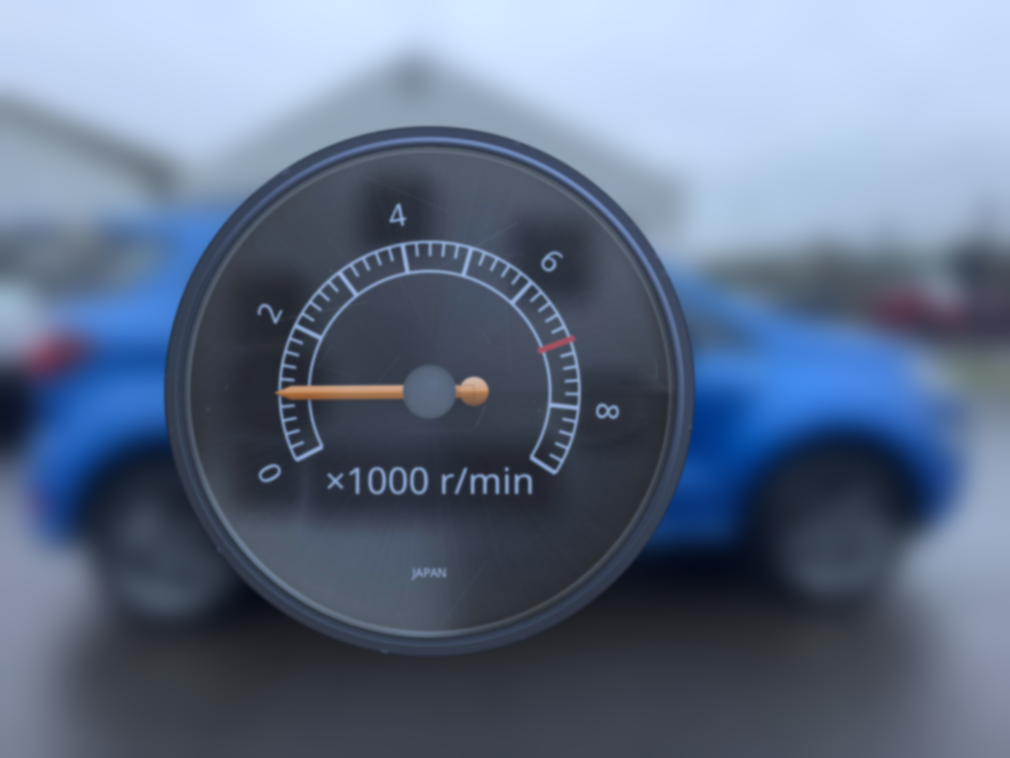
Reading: 1000 rpm
